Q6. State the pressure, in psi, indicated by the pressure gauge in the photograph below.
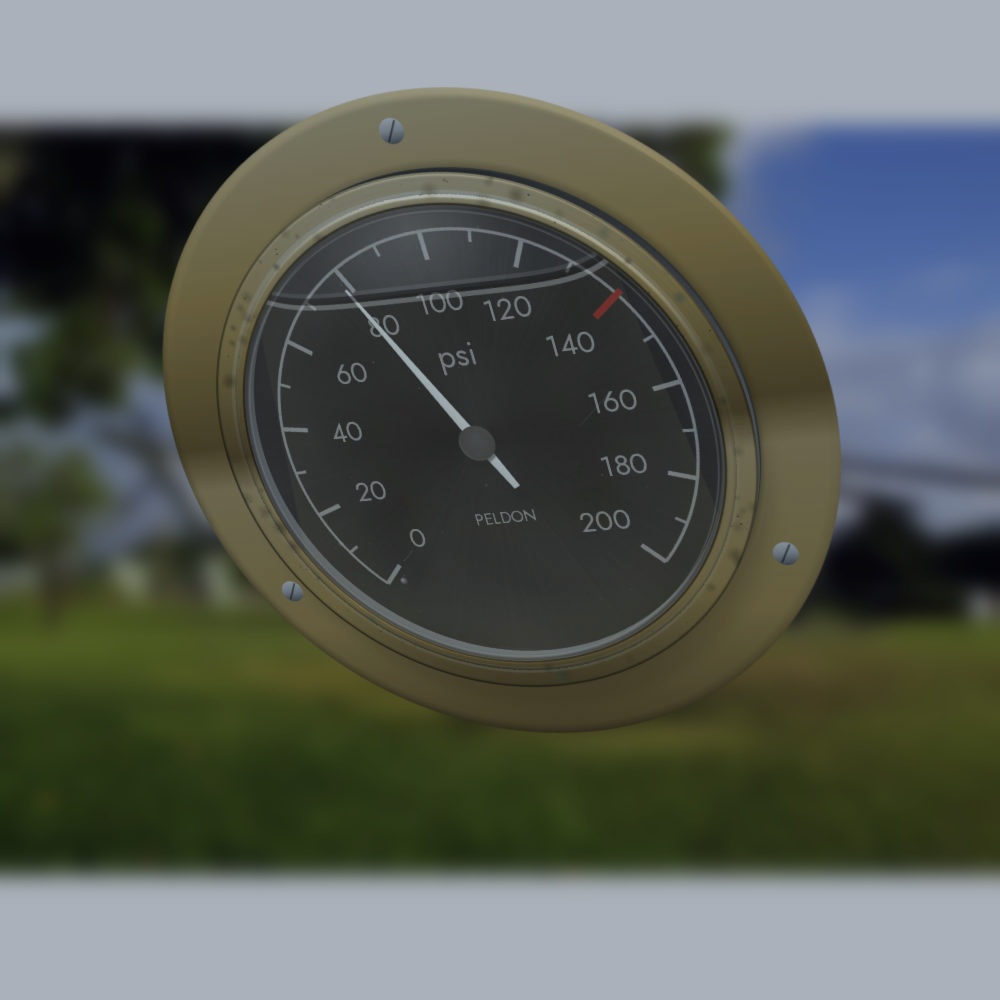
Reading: 80 psi
